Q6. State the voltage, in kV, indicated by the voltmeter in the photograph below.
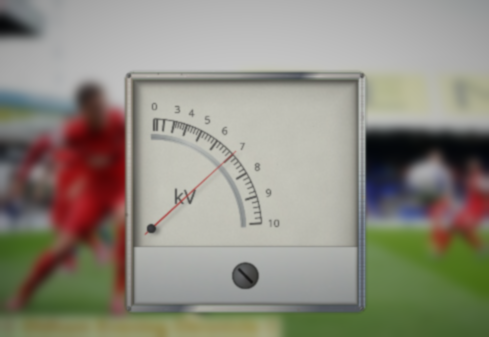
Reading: 7 kV
